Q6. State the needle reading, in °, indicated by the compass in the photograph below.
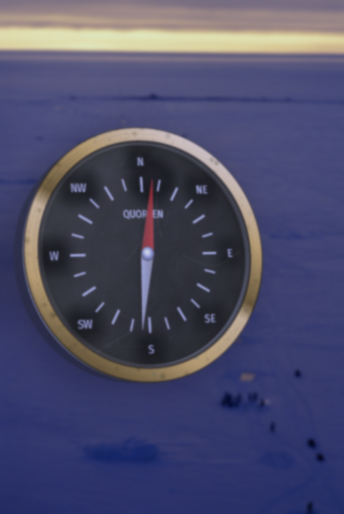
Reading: 7.5 °
